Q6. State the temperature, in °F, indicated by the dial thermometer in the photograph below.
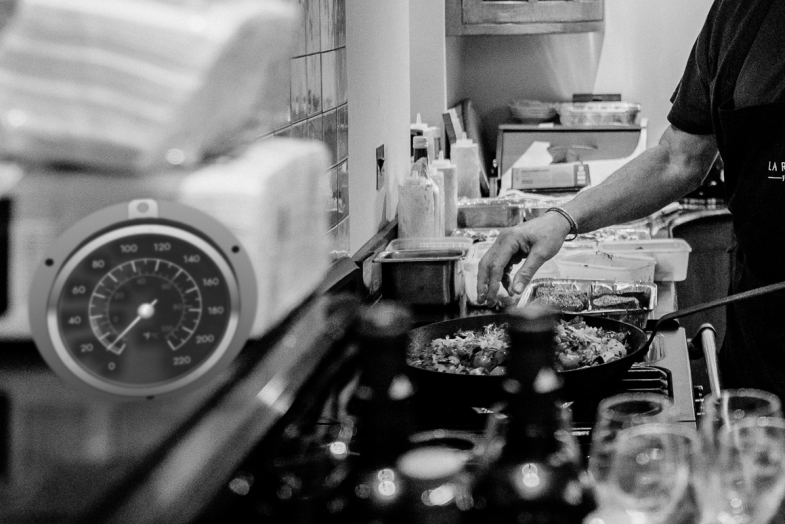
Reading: 10 °F
